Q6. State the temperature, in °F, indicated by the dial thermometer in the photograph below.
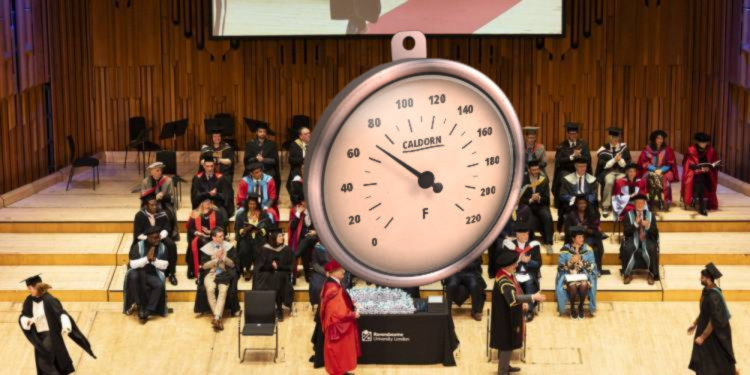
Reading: 70 °F
